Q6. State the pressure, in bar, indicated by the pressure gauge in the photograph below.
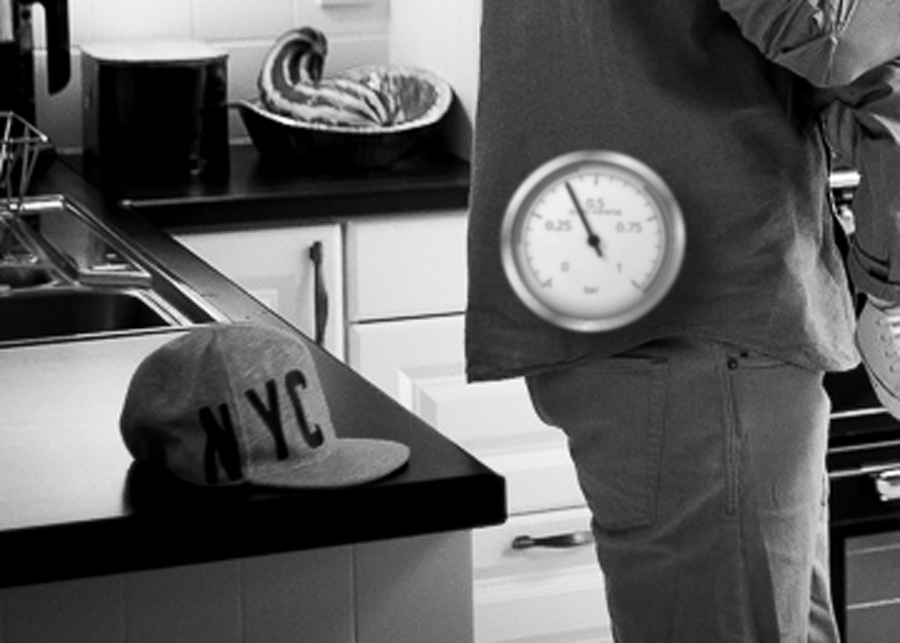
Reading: 0.4 bar
